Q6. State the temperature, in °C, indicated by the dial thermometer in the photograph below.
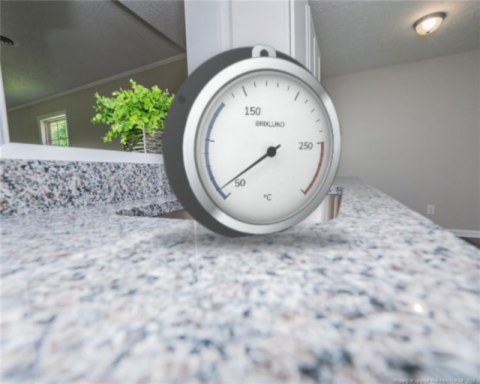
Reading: 60 °C
